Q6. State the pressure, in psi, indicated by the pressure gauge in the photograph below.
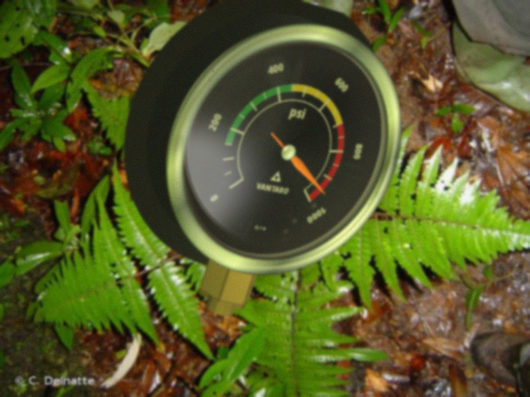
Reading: 950 psi
